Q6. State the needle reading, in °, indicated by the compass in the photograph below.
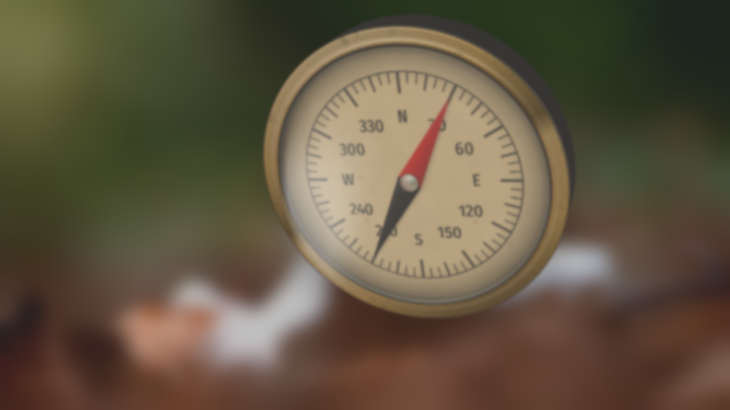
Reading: 30 °
